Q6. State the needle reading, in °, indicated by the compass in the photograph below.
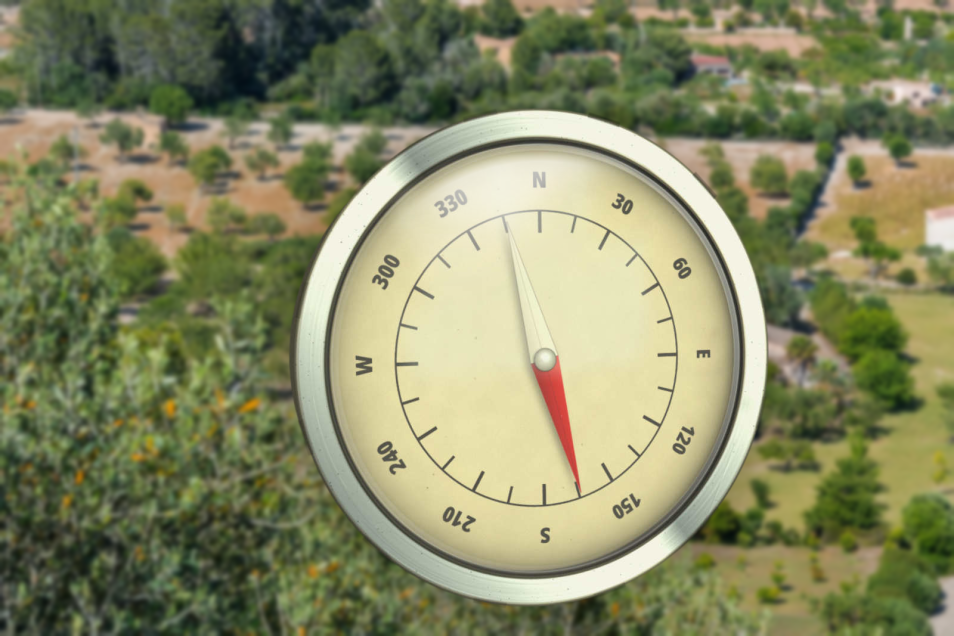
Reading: 165 °
